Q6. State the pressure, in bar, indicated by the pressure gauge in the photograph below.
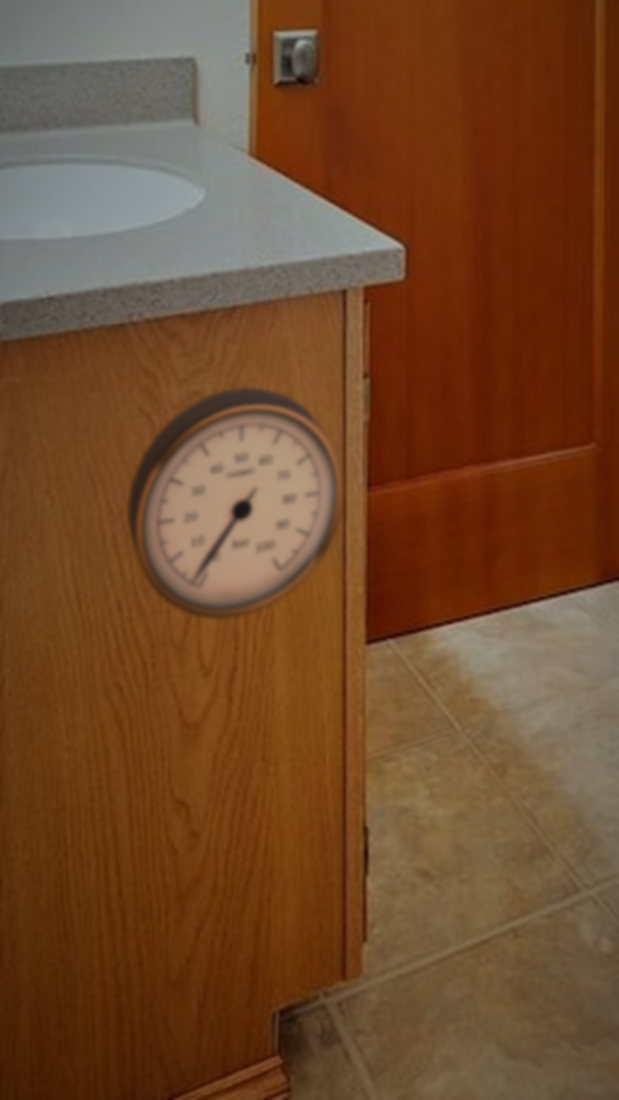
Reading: 2.5 bar
